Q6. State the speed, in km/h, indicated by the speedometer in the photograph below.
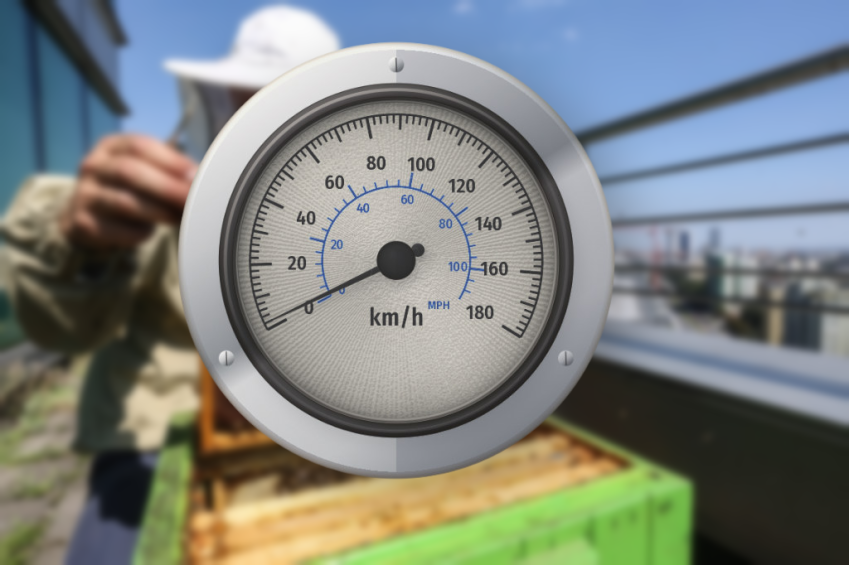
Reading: 2 km/h
